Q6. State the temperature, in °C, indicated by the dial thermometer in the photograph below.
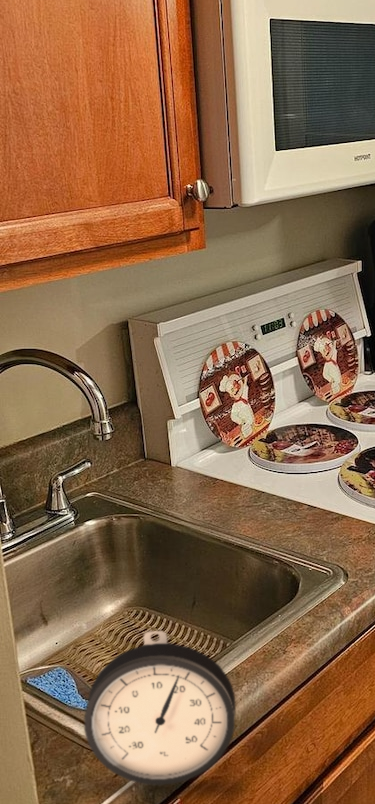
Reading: 17.5 °C
